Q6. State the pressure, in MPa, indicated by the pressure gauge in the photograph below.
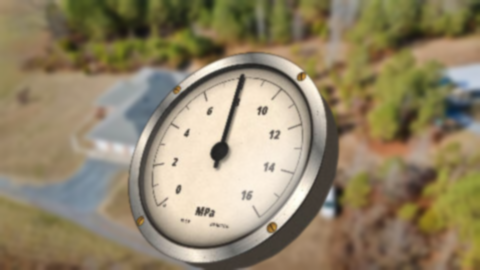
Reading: 8 MPa
